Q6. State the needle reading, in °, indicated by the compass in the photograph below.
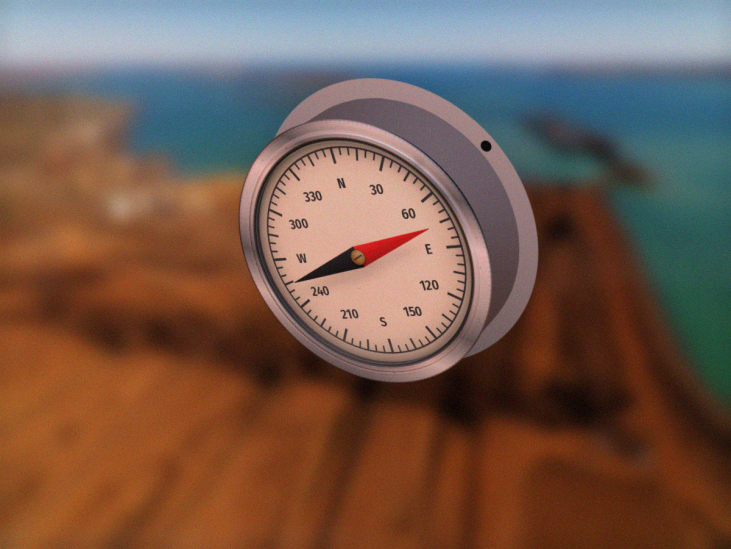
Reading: 75 °
